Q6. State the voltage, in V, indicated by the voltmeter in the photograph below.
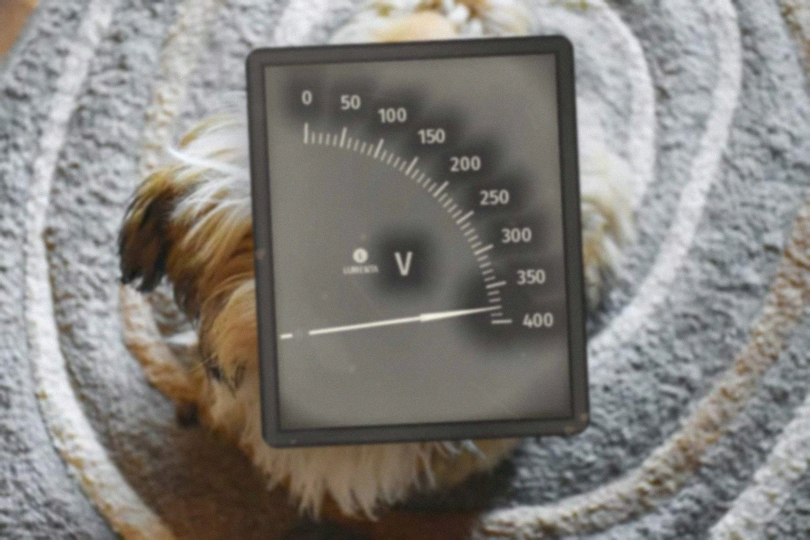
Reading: 380 V
